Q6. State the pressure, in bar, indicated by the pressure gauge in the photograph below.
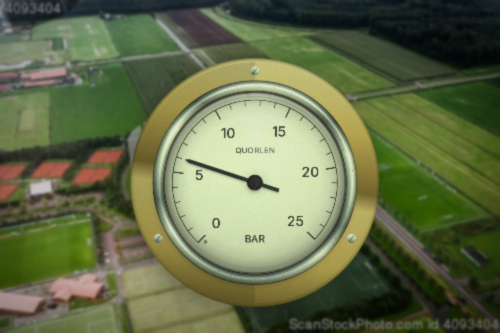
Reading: 6 bar
